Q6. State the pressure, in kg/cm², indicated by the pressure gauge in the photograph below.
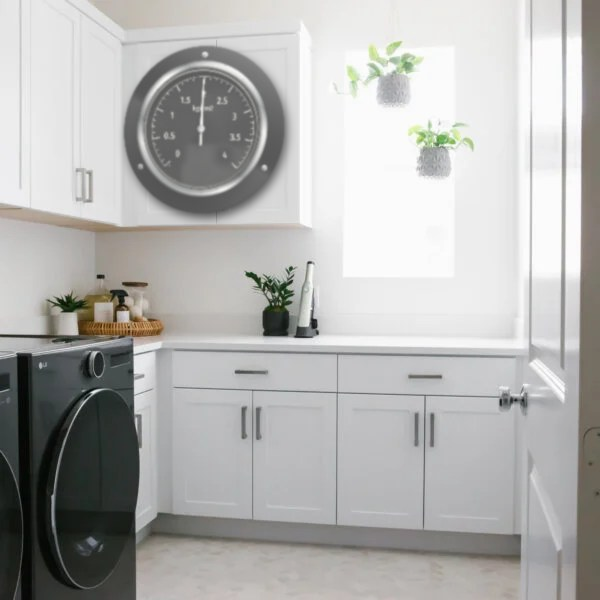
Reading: 2 kg/cm²
